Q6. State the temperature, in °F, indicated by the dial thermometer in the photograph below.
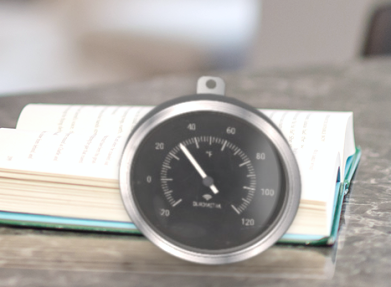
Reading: 30 °F
